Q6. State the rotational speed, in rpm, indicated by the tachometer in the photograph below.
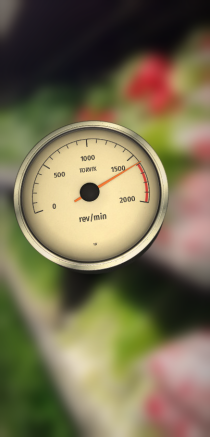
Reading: 1600 rpm
